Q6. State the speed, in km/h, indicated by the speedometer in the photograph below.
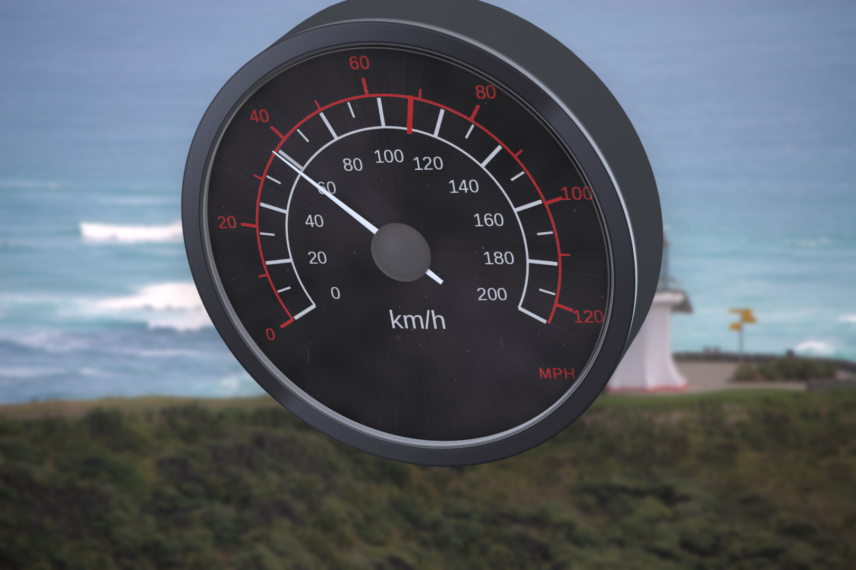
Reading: 60 km/h
